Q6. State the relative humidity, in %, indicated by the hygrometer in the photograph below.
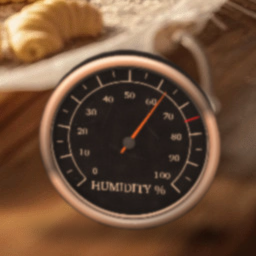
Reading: 62.5 %
